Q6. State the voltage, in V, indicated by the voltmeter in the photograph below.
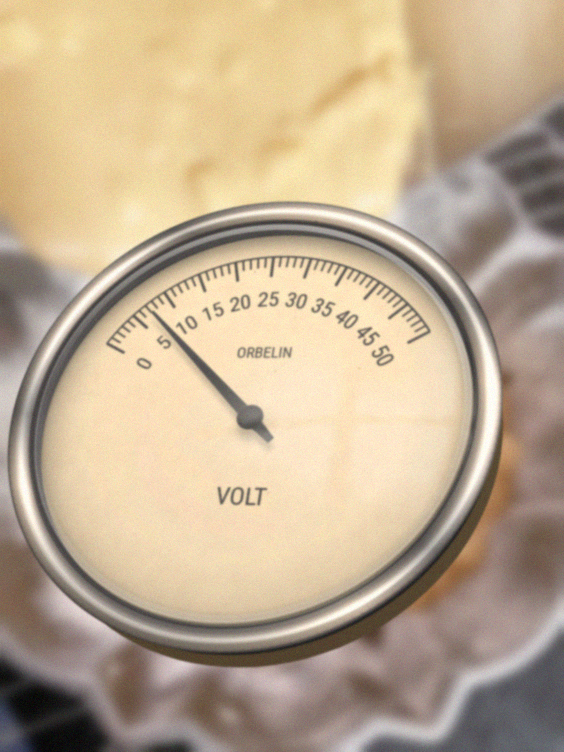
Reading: 7 V
